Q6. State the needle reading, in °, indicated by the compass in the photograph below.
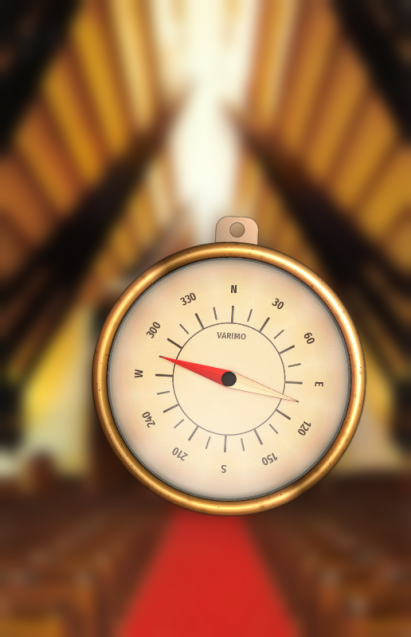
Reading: 285 °
